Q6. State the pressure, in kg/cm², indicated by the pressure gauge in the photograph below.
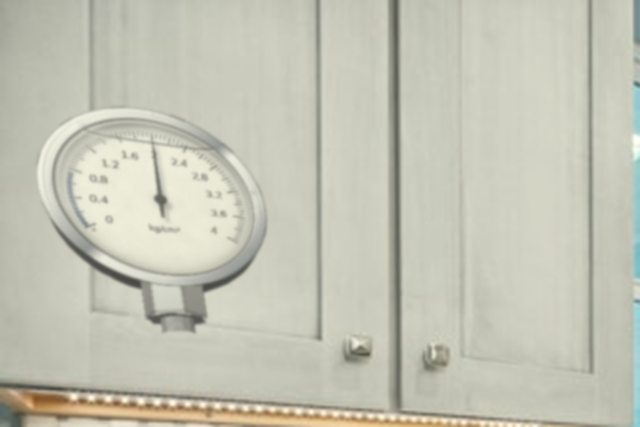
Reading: 2 kg/cm²
